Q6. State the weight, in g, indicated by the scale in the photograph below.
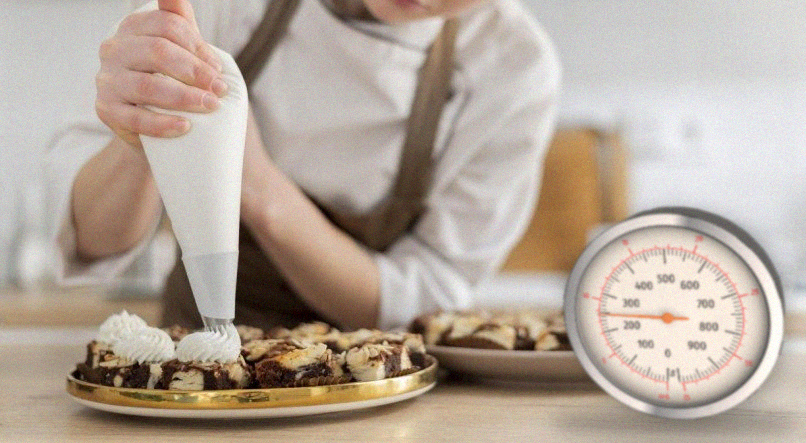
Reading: 250 g
